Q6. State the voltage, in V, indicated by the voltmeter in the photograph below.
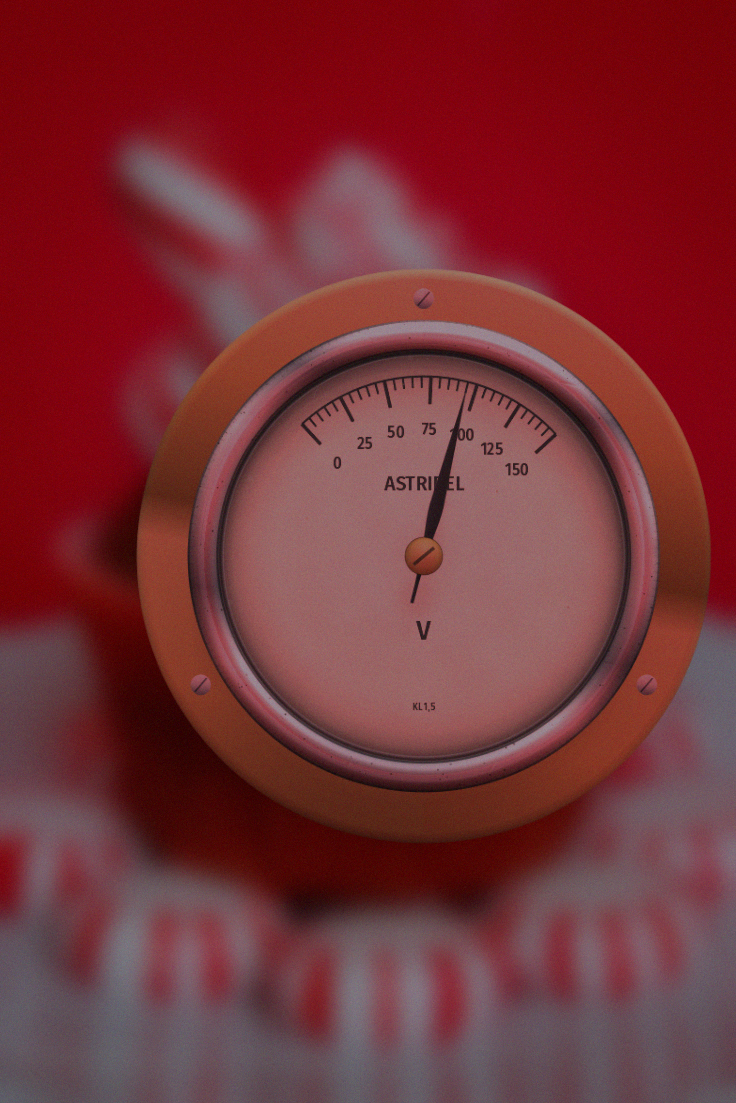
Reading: 95 V
